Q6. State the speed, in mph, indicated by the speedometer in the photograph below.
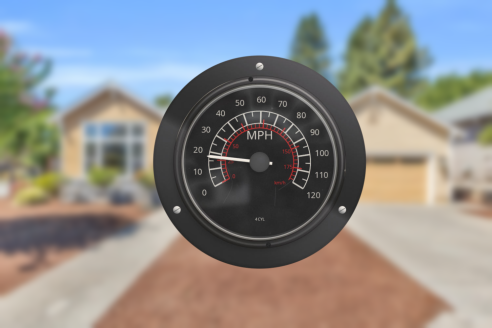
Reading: 17.5 mph
